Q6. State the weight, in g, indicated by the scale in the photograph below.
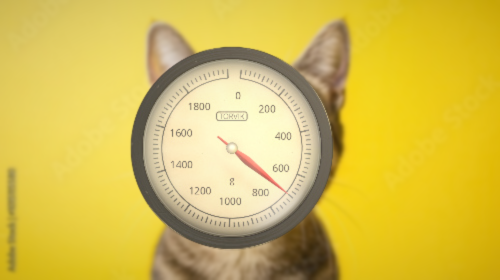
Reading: 700 g
